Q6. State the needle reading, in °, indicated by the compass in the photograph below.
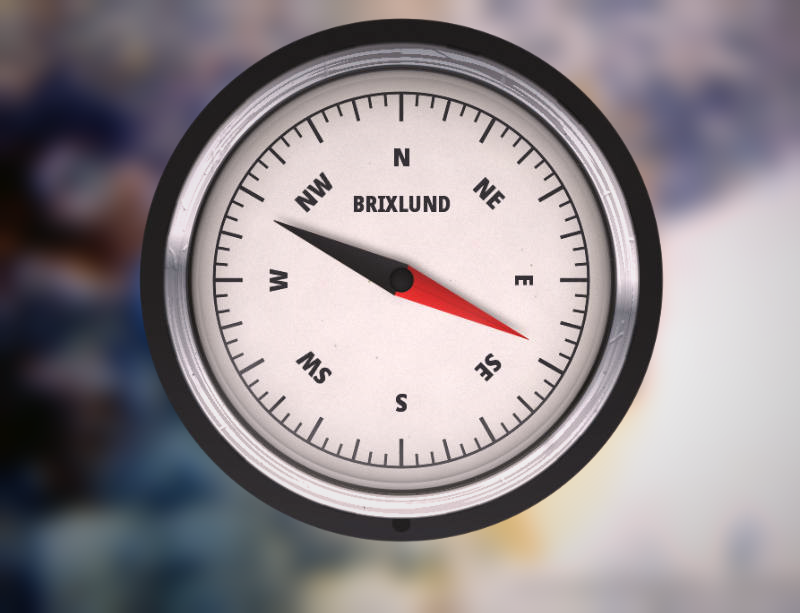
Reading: 115 °
